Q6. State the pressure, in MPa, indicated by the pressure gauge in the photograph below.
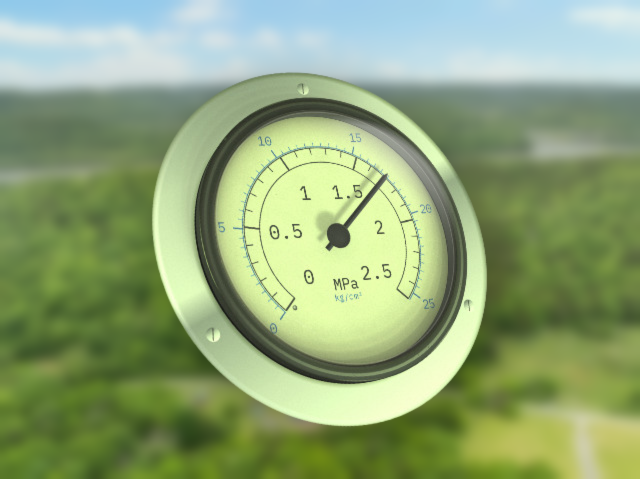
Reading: 1.7 MPa
